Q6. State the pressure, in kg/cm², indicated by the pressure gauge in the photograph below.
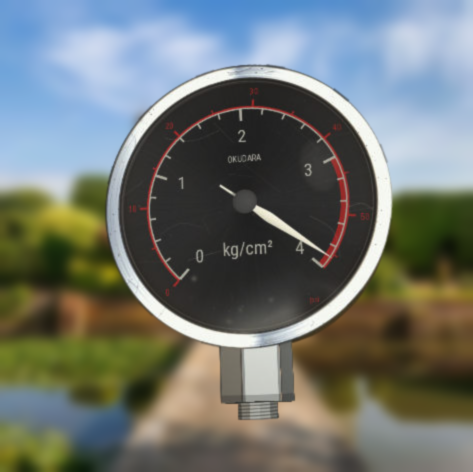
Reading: 3.9 kg/cm²
